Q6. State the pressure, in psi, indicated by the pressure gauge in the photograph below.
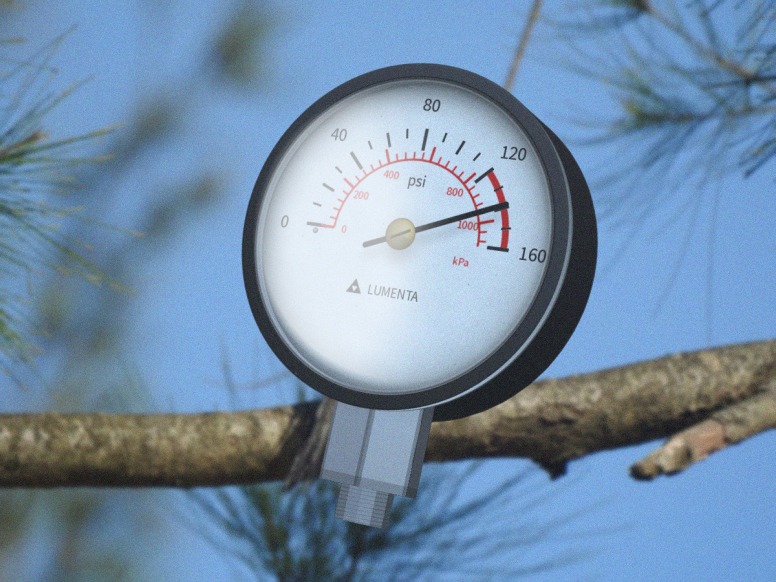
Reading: 140 psi
